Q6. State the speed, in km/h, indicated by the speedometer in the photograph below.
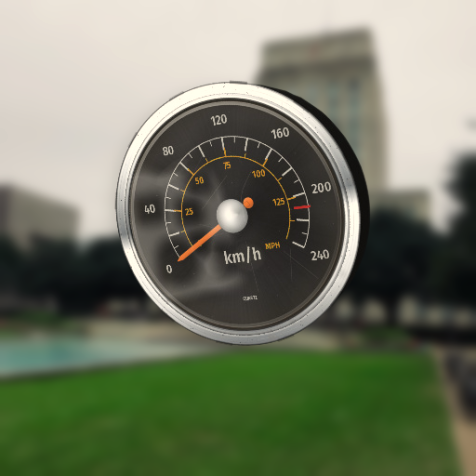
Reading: 0 km/h
